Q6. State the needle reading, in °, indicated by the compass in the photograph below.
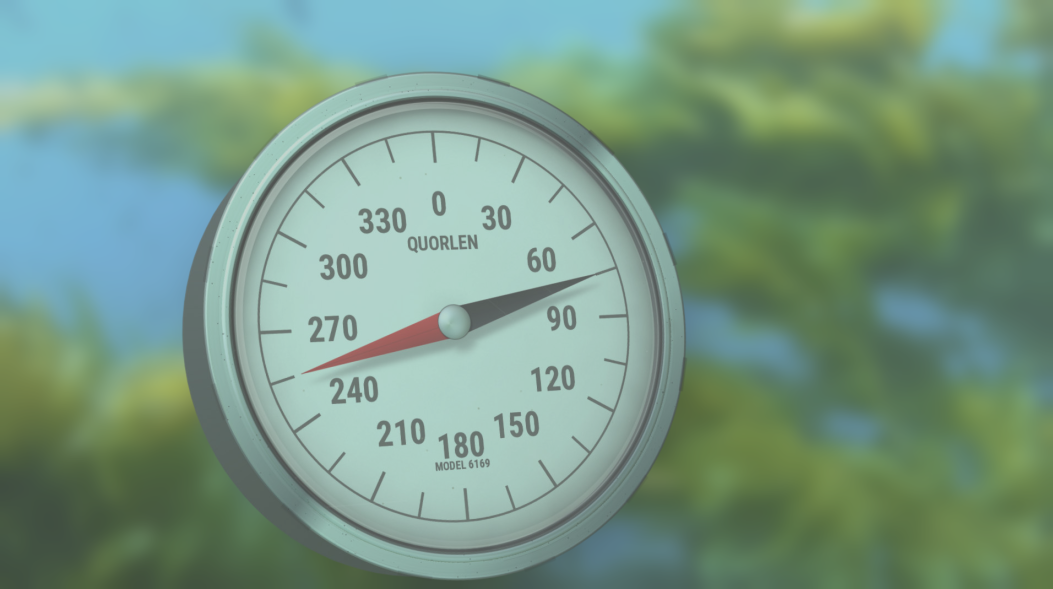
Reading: 255 °
